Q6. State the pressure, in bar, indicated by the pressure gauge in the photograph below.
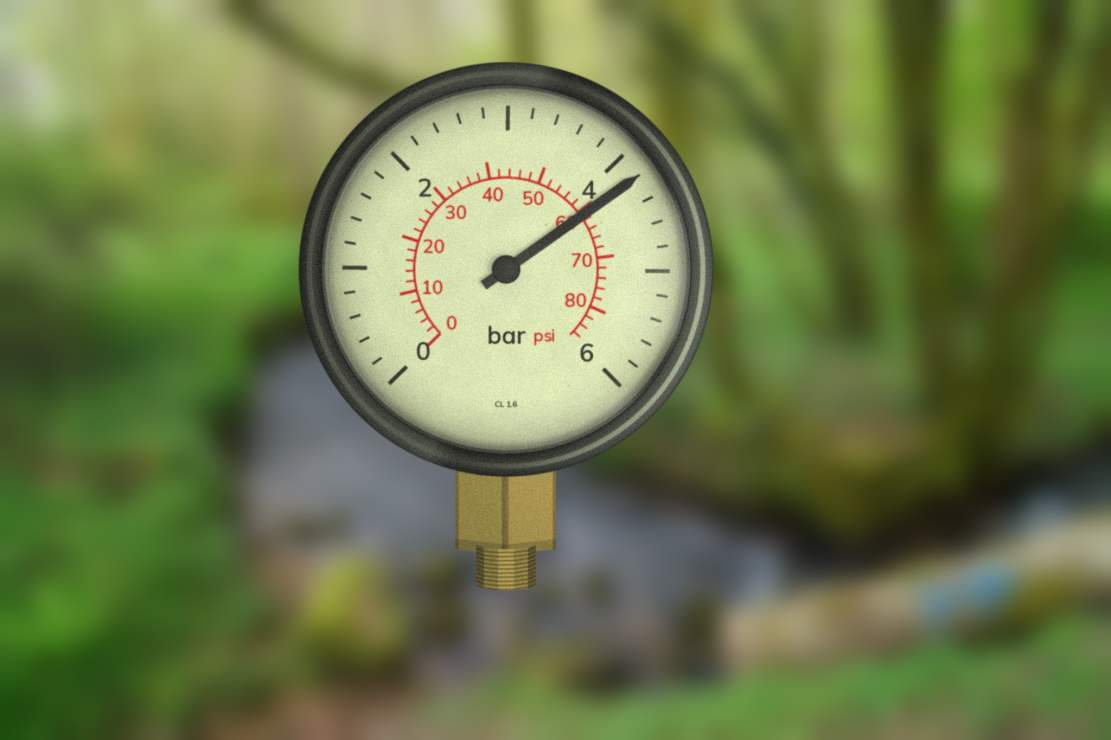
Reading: 4.2 bar
